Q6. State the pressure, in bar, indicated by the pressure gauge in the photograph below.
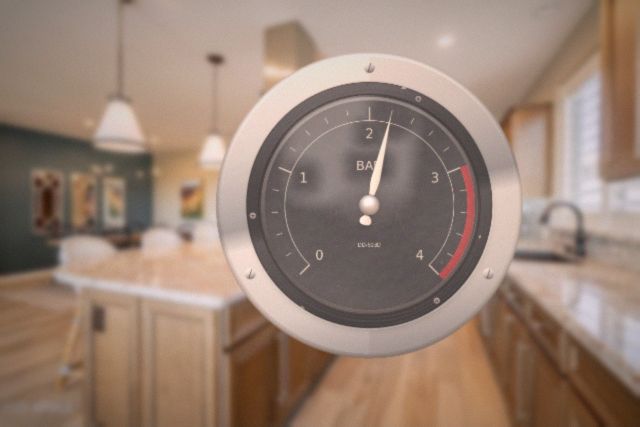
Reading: 2.2 bar
